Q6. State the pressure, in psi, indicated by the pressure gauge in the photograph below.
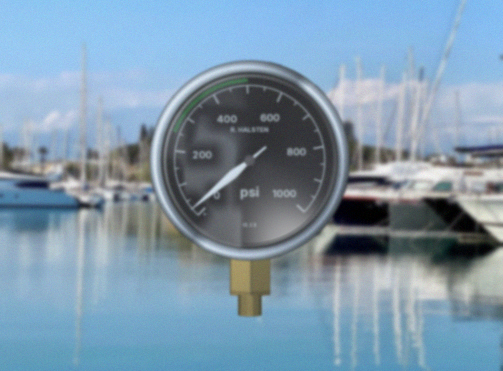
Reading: 25 psi
